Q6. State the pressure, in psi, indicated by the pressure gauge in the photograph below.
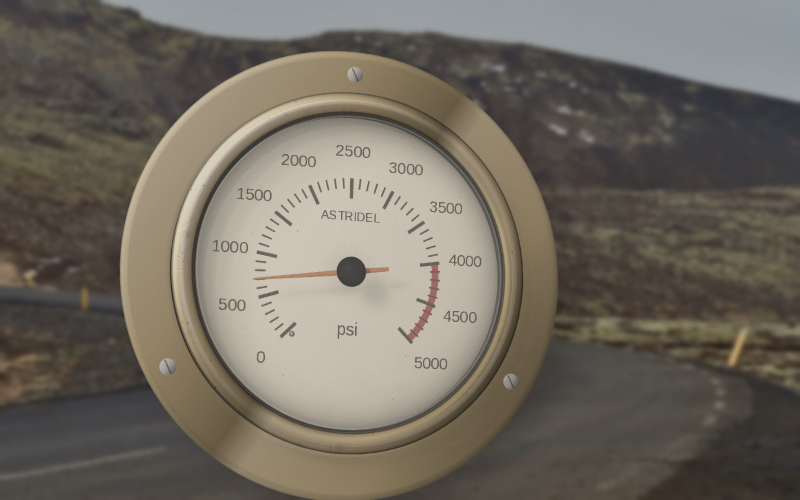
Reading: 700 psi
